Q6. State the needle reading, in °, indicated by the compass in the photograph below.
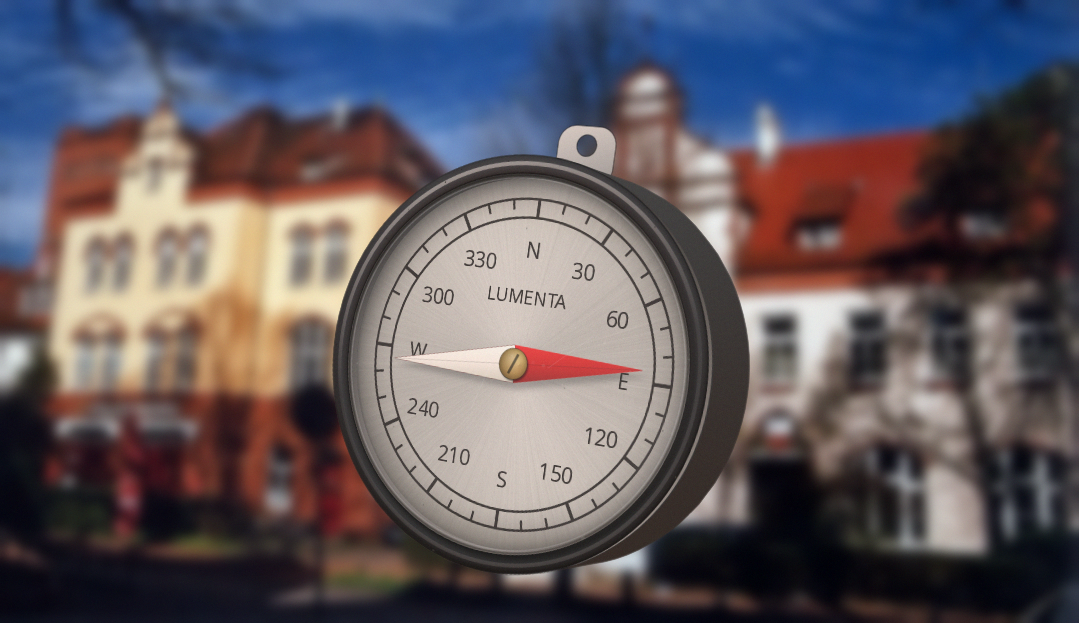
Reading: 85 °
